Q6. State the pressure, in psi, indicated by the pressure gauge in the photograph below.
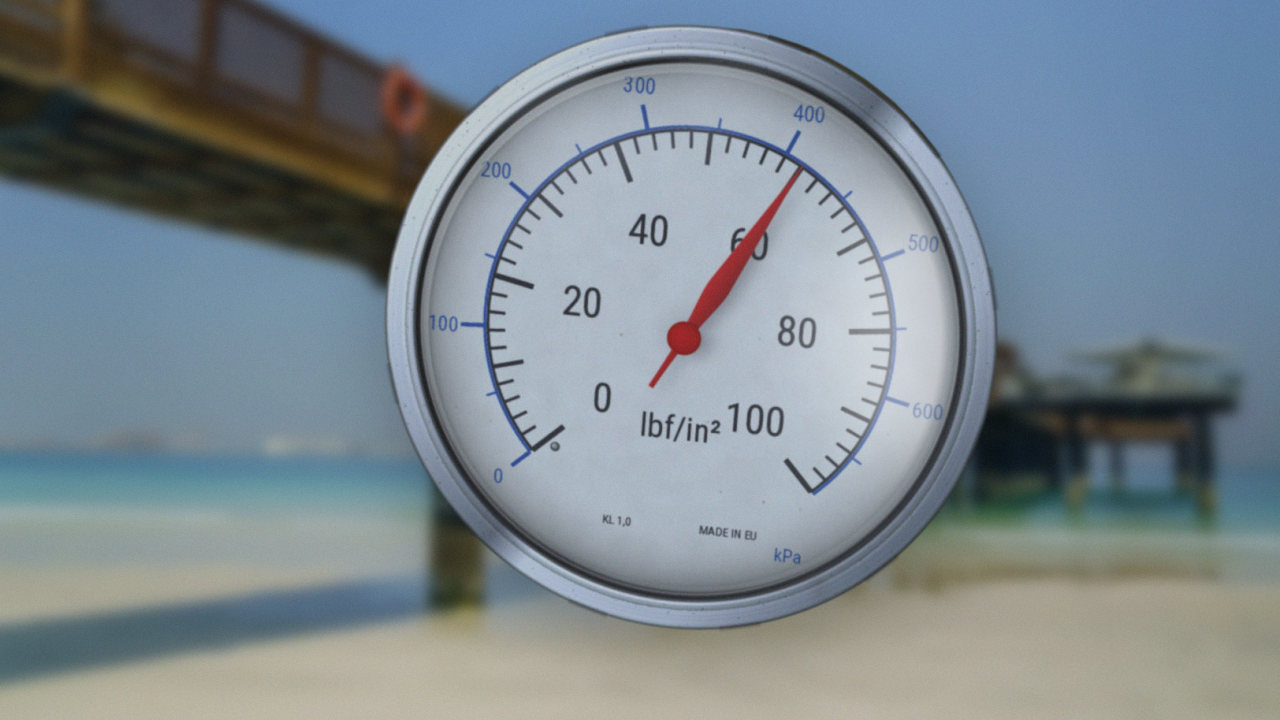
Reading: 60 psi
